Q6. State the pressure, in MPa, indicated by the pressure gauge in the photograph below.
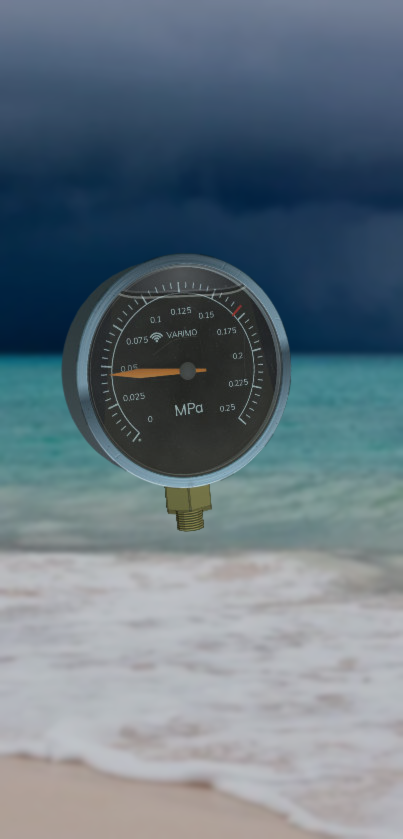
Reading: 0.045 MPa
